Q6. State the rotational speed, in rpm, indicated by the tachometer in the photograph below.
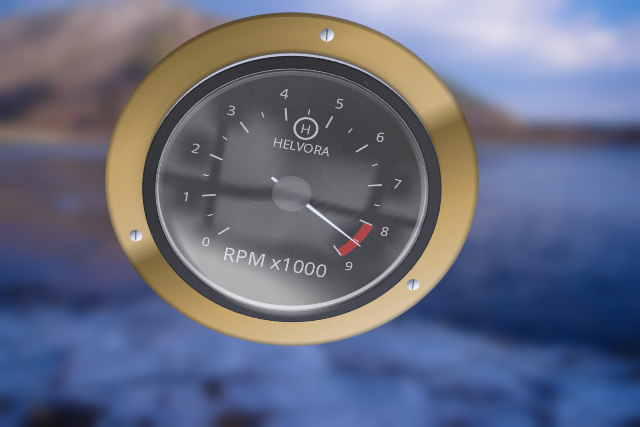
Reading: 8500 rpm
